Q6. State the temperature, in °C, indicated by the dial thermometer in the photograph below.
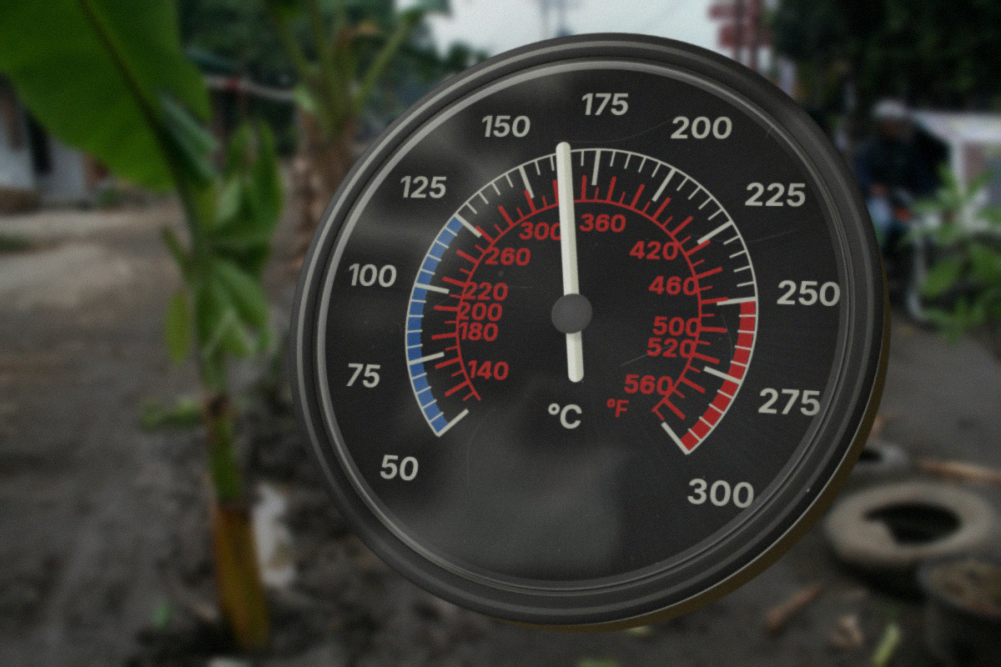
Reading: 165 °C
